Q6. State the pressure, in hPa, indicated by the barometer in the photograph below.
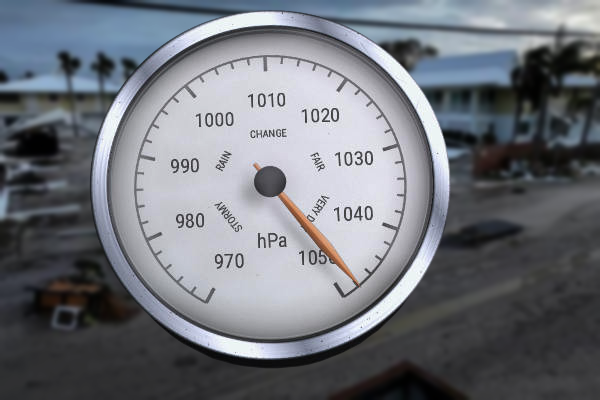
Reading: 1048 hPa
